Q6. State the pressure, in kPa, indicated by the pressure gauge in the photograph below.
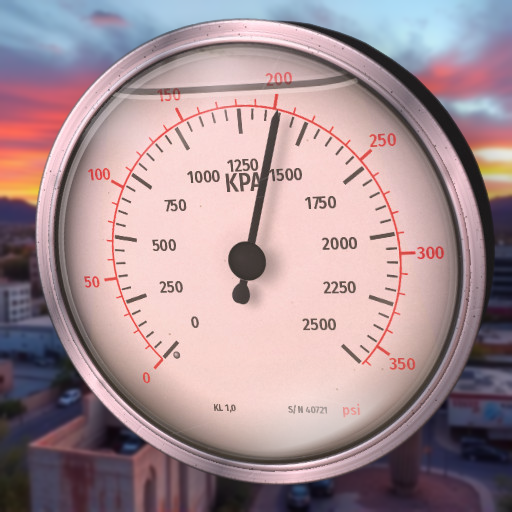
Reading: 1400 kPa
